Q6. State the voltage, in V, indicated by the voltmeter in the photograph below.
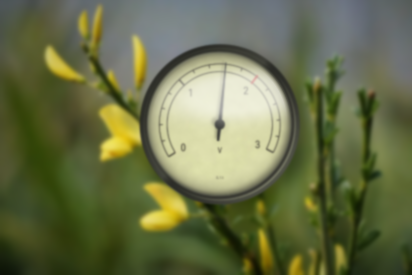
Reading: 1.6 V
